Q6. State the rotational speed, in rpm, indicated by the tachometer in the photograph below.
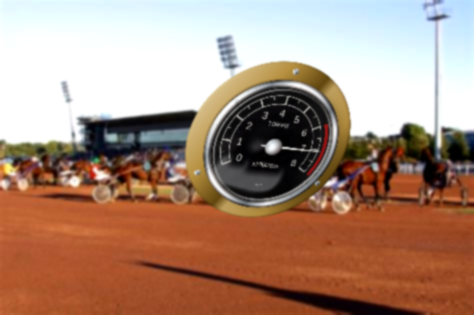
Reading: 7000 rpm
